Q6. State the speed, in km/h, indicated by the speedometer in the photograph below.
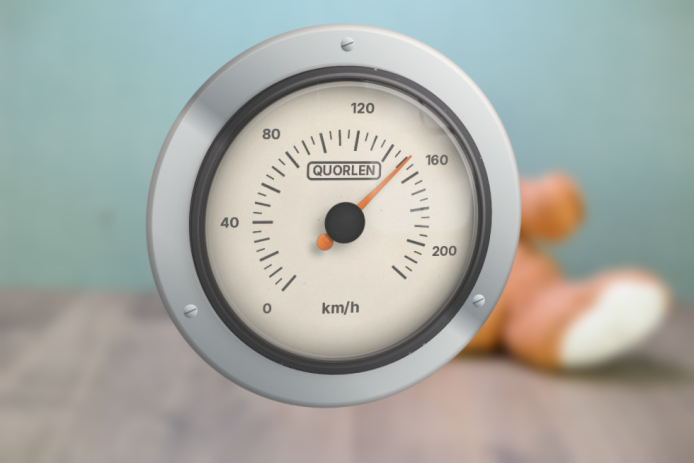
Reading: 150 km/h
